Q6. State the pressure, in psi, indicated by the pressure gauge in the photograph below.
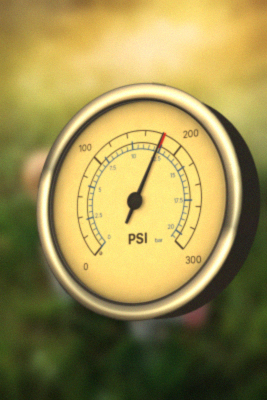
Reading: 180 psi
